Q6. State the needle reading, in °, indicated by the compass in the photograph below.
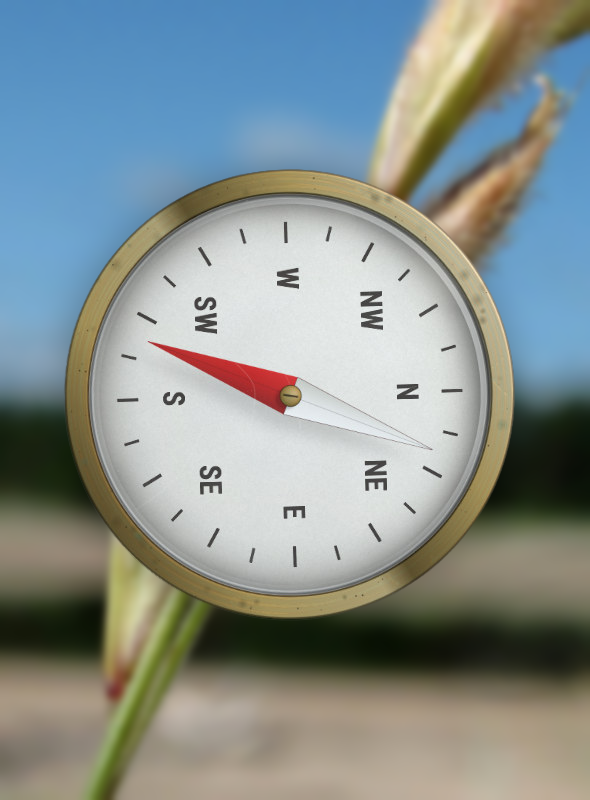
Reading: 202.5 °
